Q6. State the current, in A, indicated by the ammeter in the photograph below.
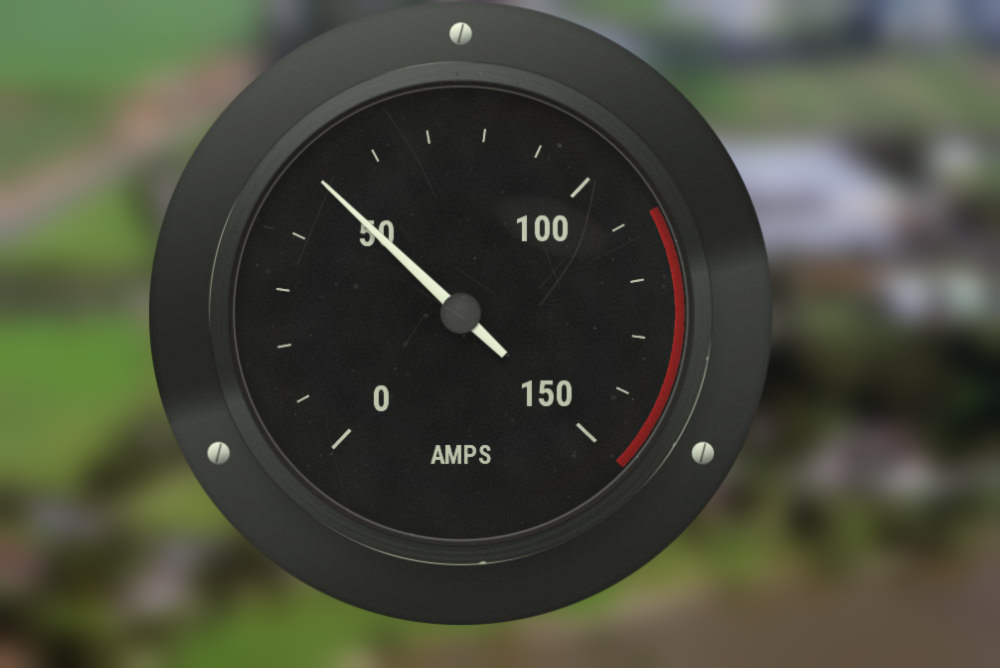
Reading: 50 A
